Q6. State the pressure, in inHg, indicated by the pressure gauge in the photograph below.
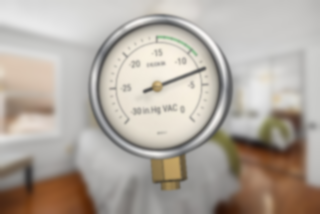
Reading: -7 inHg
